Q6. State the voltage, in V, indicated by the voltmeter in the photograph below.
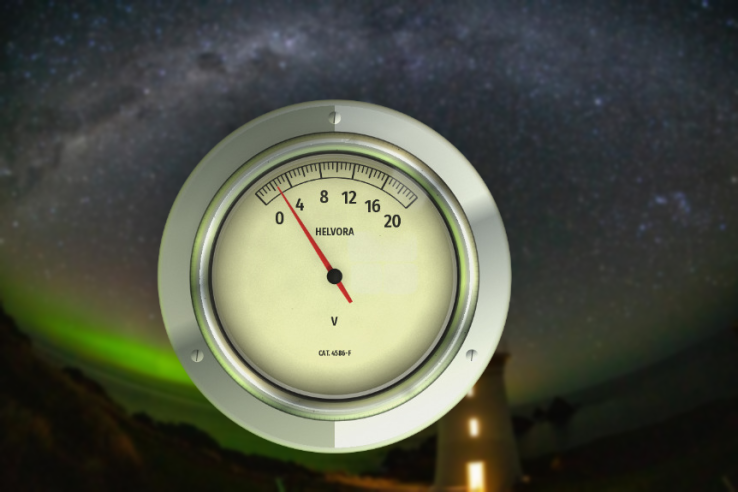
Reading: 2.5 V
